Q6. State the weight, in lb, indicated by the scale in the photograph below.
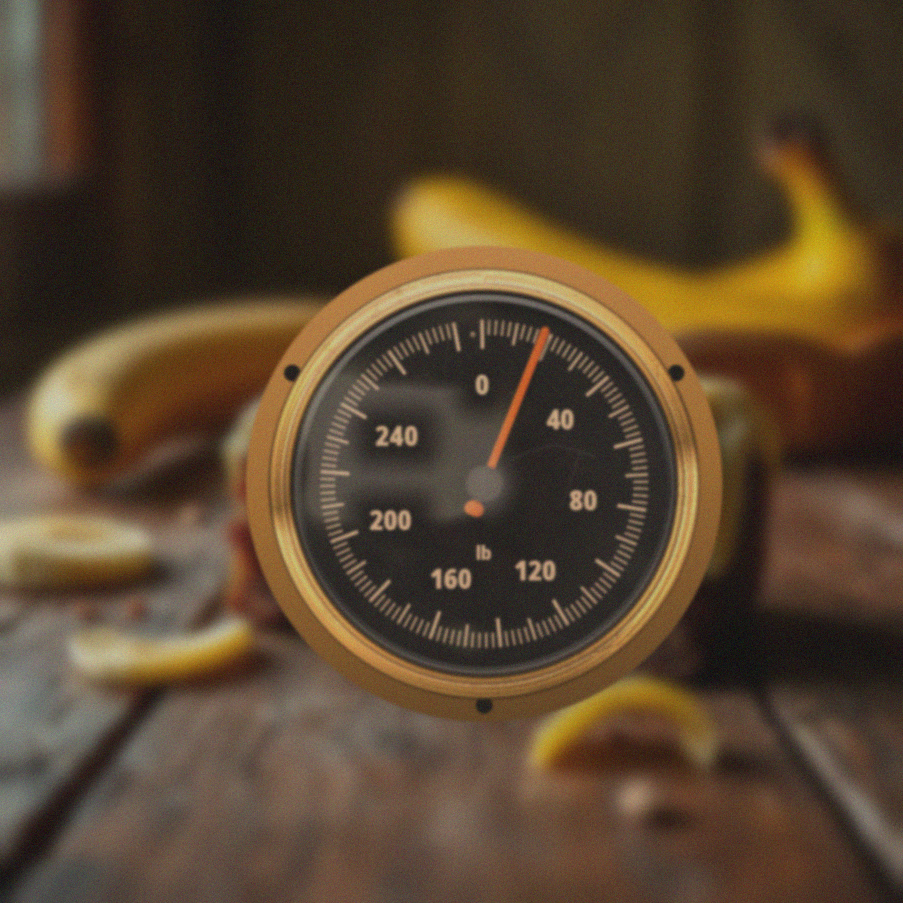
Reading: 18 lb
